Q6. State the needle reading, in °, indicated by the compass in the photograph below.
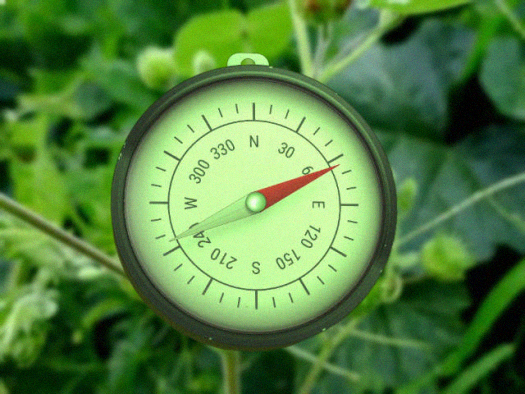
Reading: 65 °
